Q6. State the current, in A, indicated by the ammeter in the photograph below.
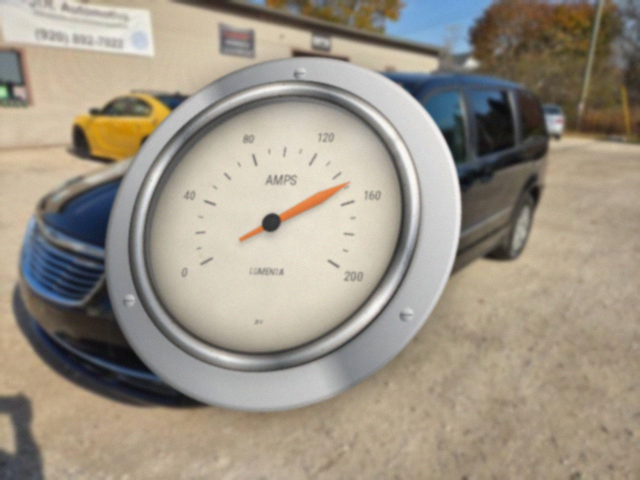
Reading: 150 A
